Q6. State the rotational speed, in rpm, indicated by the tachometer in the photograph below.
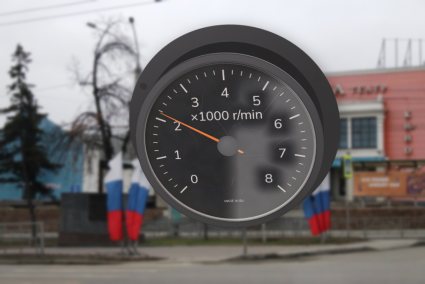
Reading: 2200 rpm
